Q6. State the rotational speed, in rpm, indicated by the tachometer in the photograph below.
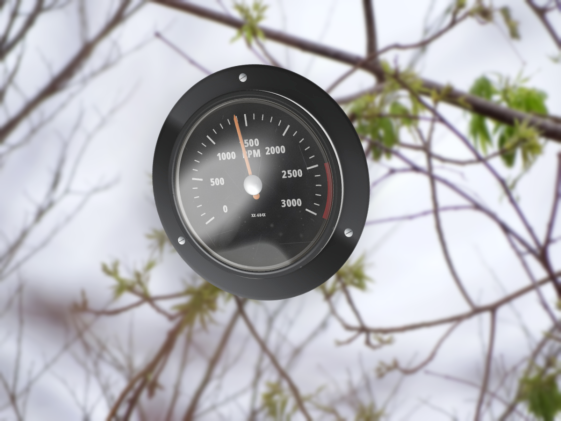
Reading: 1400 rpm
